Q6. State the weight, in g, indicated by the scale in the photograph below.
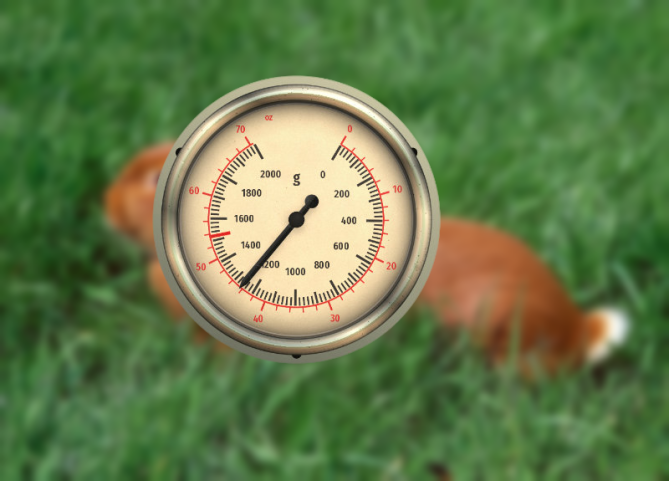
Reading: 1260 g
